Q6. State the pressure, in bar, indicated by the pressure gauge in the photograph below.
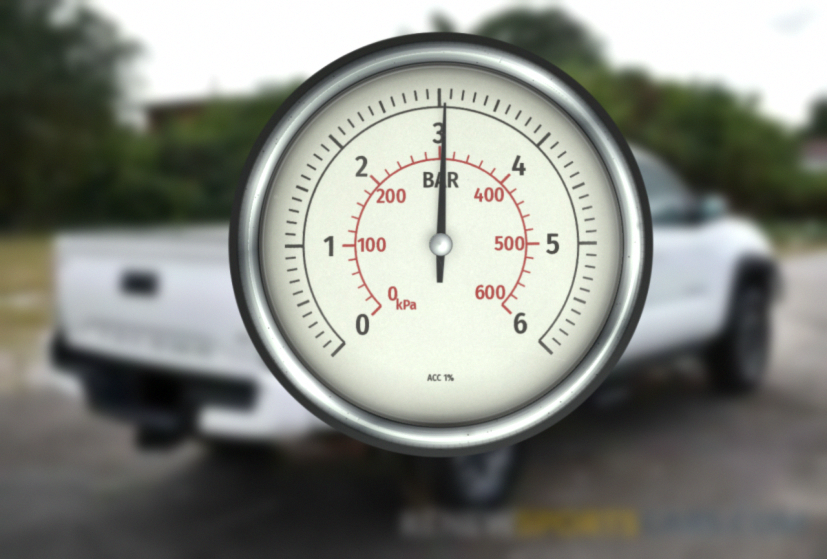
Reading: 3.05 bar
